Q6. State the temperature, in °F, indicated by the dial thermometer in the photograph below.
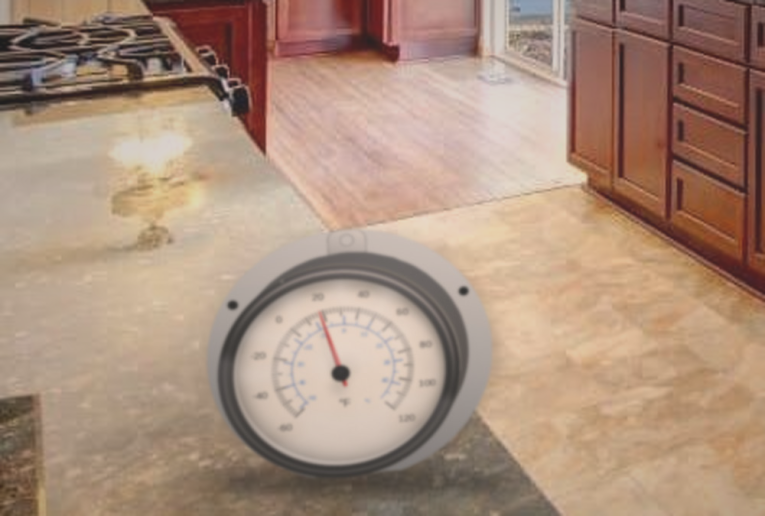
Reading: 20 °F
